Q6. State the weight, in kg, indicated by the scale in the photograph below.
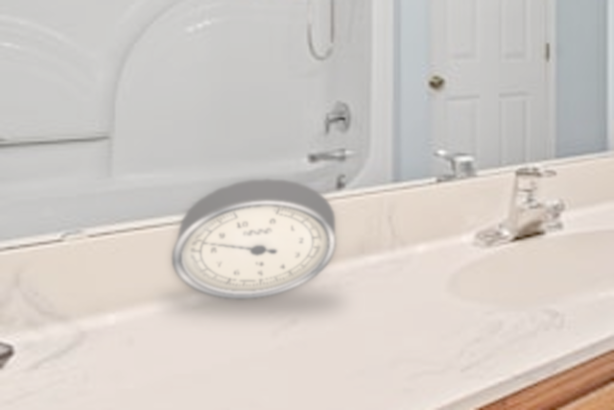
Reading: 8.5 kg
